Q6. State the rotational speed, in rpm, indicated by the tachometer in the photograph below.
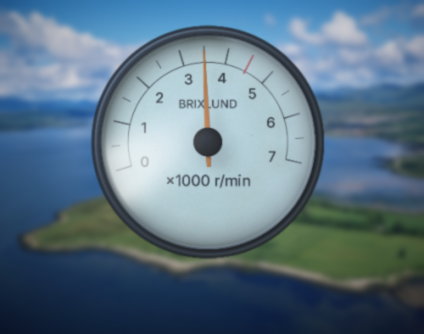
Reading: 3500 rpm
